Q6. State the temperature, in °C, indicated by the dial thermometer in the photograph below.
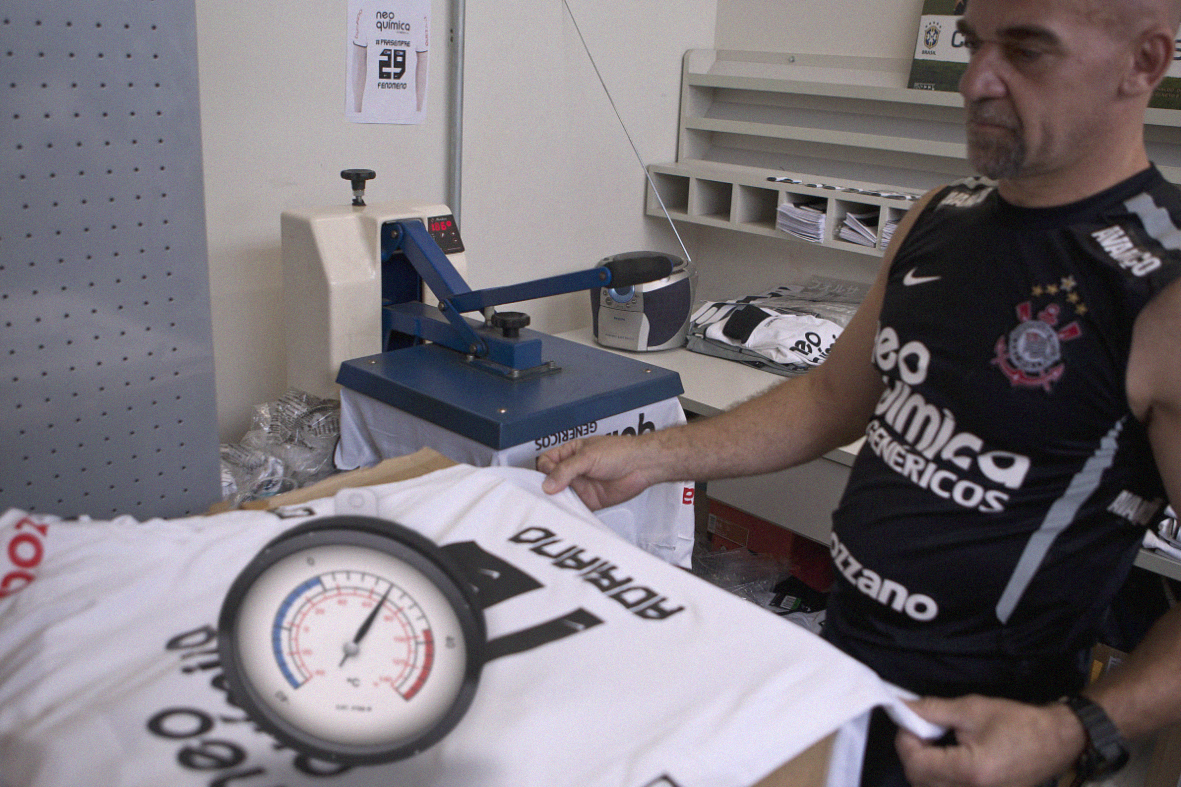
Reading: 20 °C
